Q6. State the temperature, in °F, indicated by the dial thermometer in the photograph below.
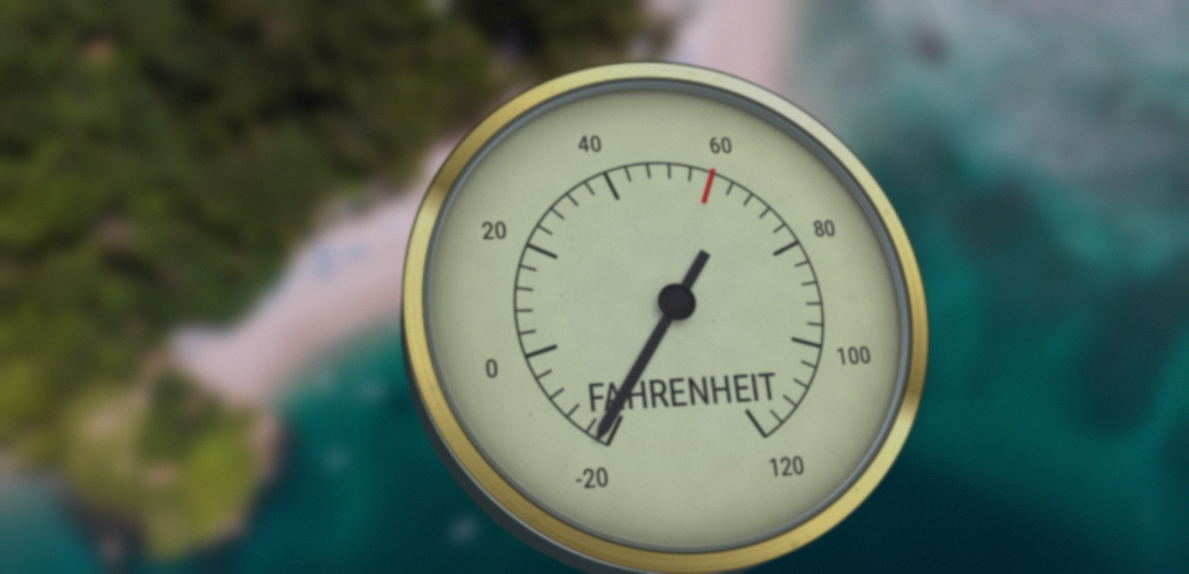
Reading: -18 °F
